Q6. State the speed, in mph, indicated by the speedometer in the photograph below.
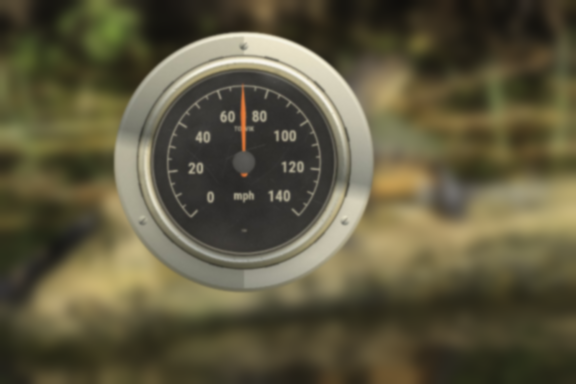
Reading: 70 mph
